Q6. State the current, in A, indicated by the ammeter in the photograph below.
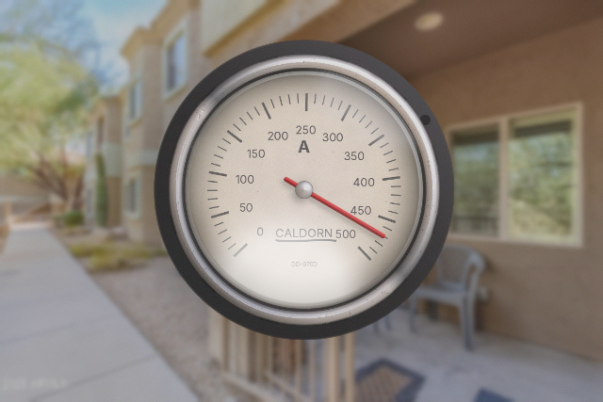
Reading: 470 A
